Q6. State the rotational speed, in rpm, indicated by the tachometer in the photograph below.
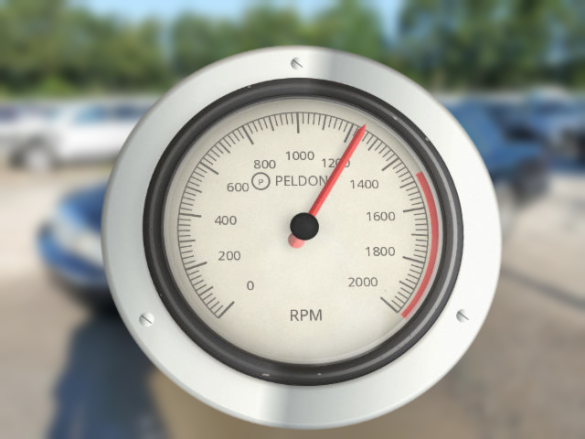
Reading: 1240 rpm
